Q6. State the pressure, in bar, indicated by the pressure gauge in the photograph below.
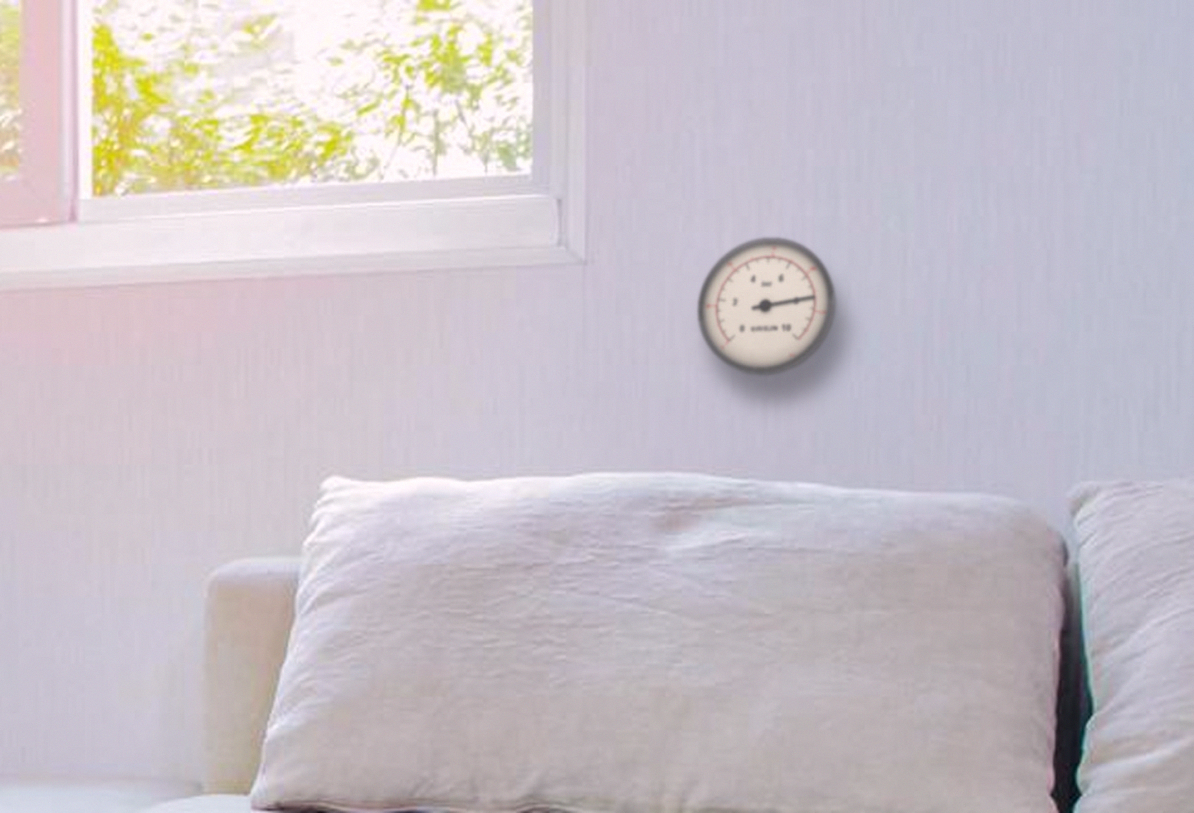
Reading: 8 bar
